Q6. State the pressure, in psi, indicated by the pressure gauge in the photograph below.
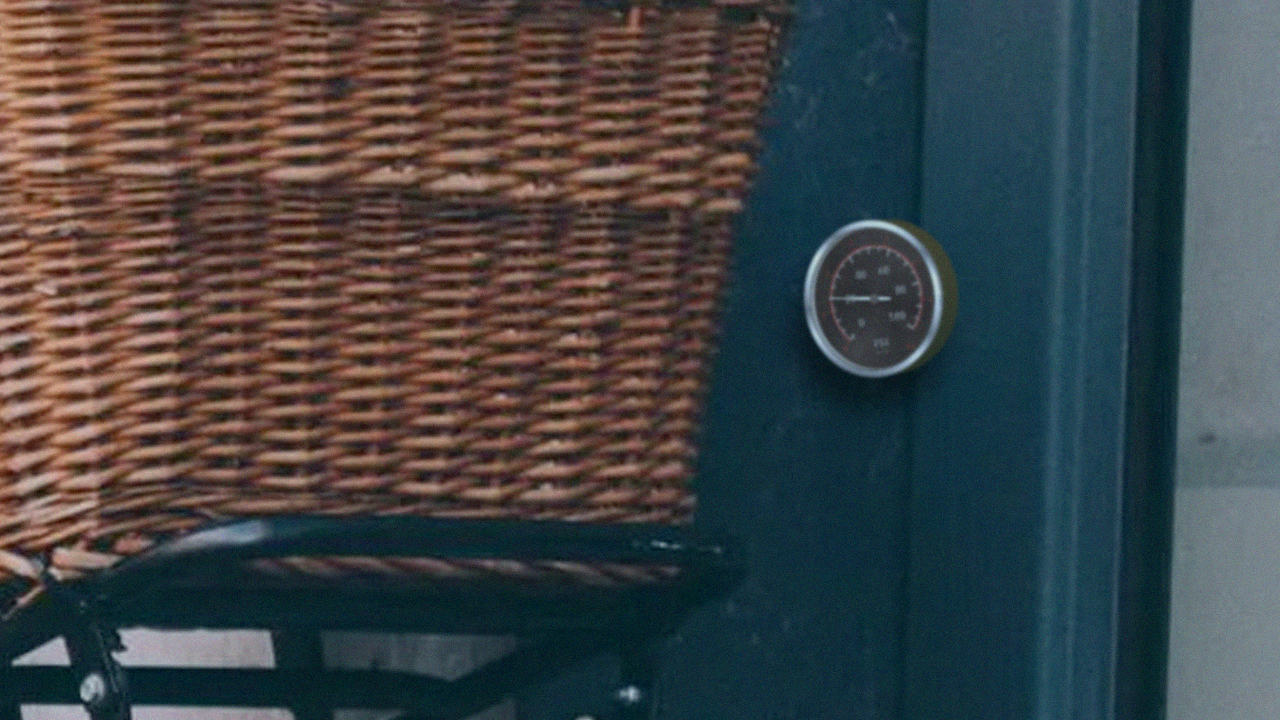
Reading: 20 psi
